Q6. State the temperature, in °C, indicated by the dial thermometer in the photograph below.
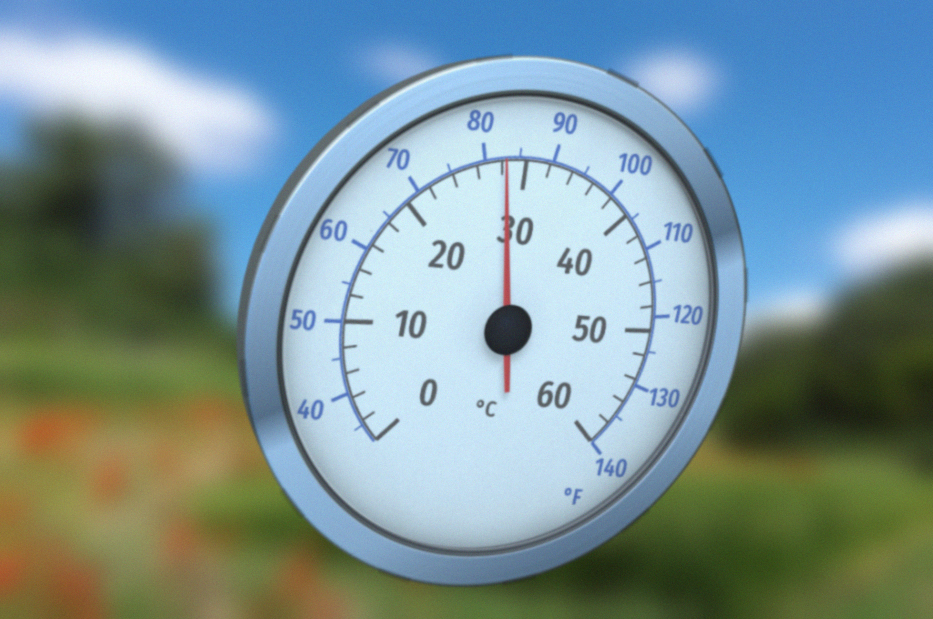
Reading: 28 °C
